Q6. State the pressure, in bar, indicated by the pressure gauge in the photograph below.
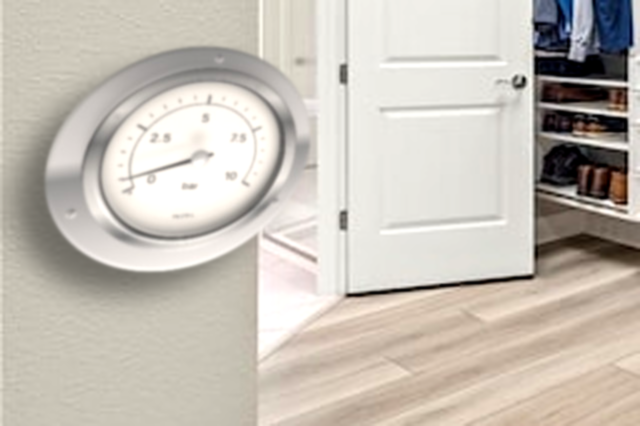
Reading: 0.5 bar
